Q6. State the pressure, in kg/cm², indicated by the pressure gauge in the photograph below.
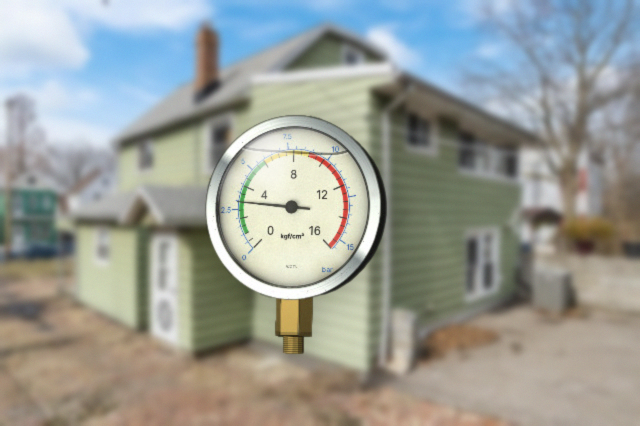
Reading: 3 kg/cm²
